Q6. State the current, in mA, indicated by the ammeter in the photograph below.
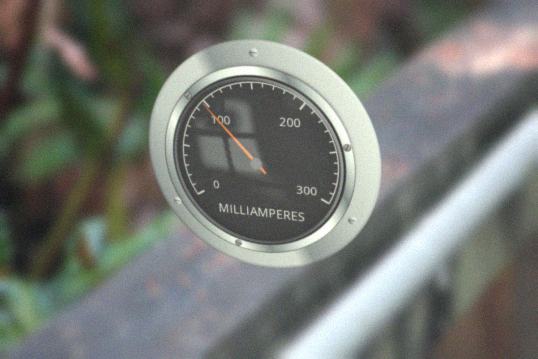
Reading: 100 mA
